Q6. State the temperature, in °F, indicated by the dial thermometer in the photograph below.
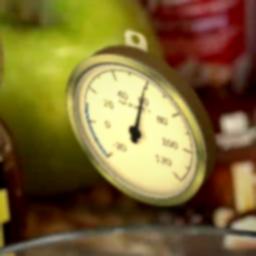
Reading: 60 °F
